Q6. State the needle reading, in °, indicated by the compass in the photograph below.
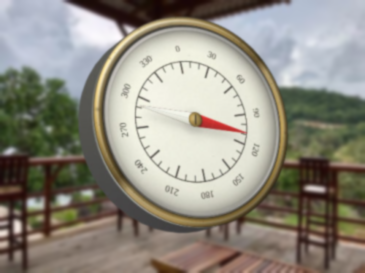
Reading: 110 °
